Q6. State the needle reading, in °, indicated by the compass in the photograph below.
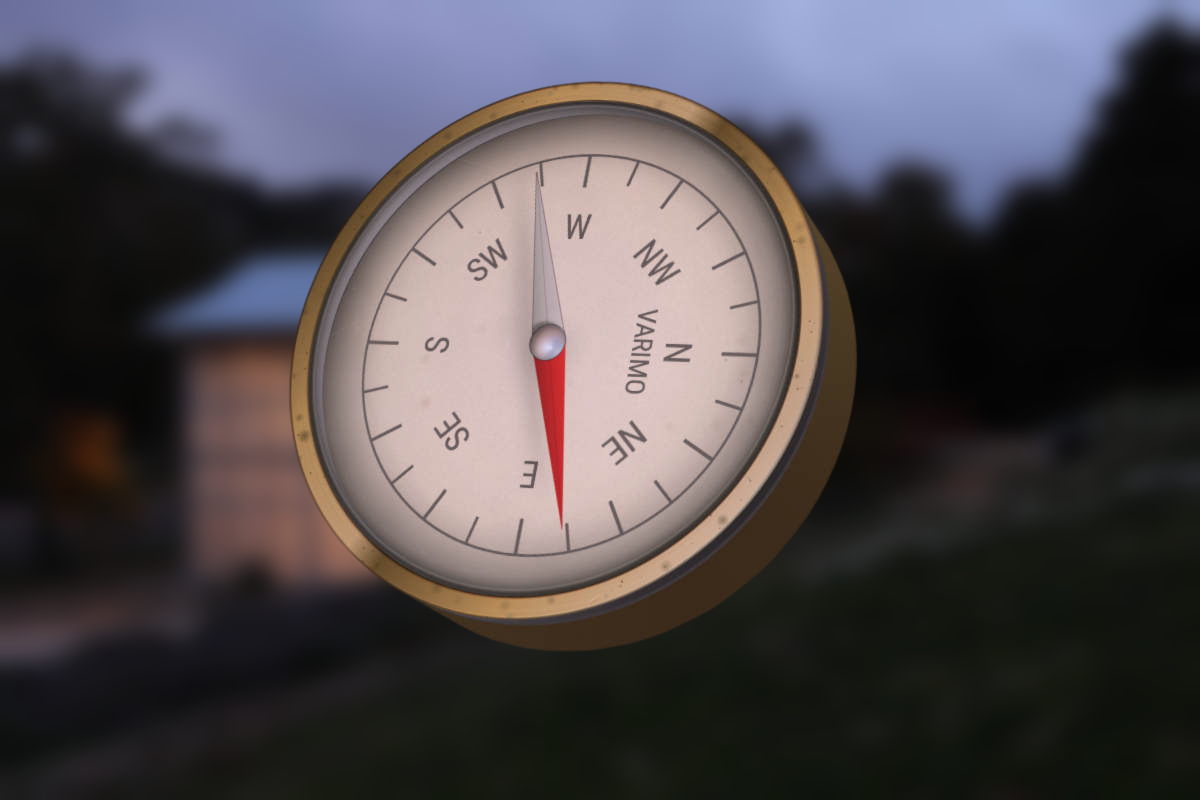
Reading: 75 °
